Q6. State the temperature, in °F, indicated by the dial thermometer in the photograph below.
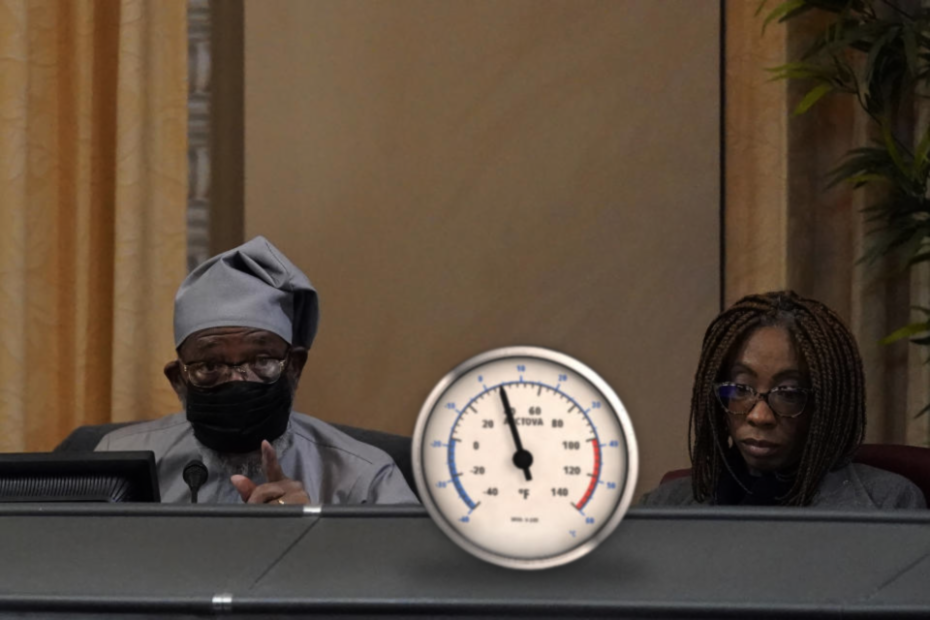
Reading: 40 °F
